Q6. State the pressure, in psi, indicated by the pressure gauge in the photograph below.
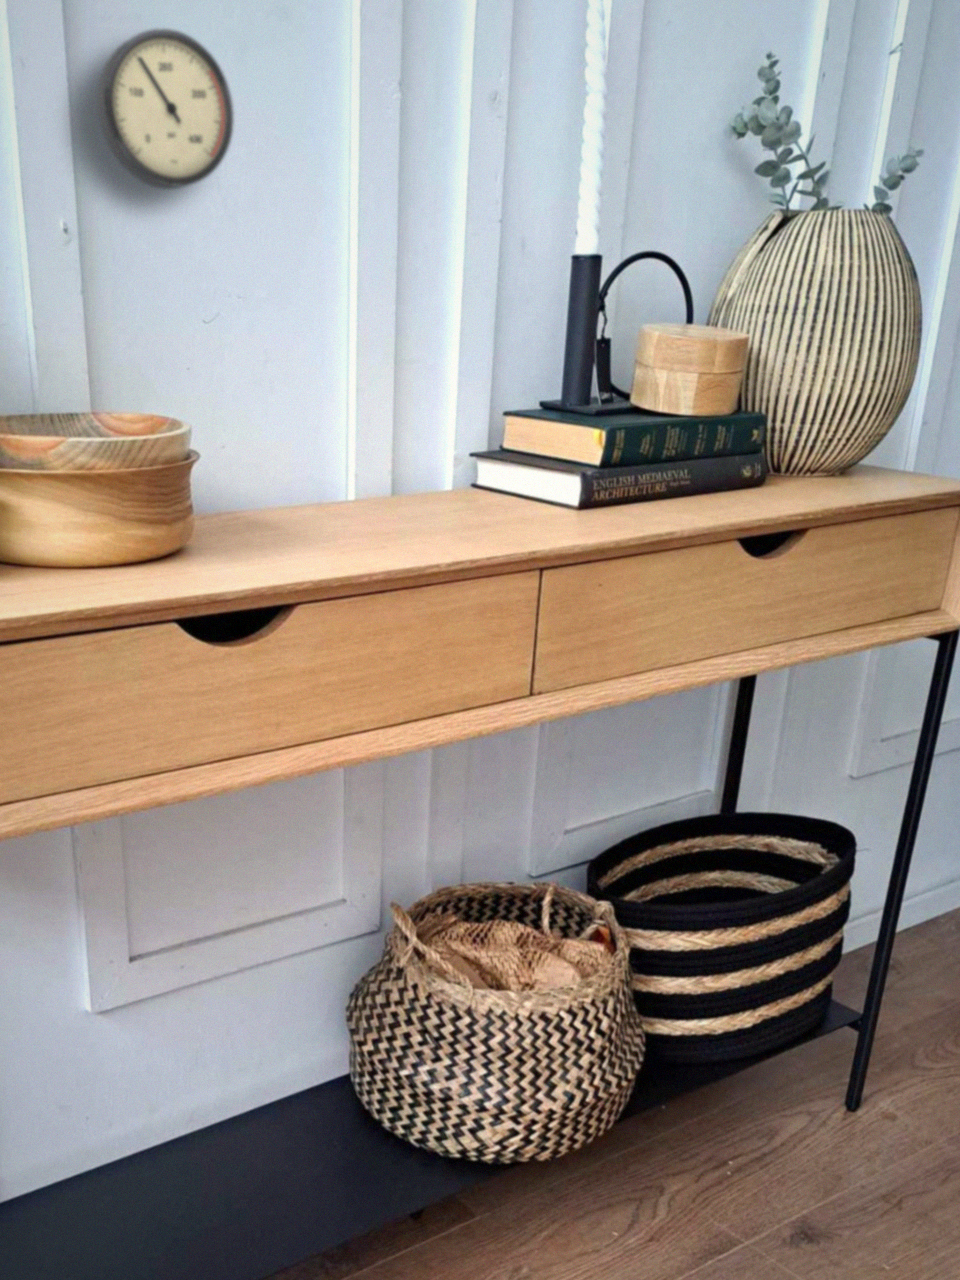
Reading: 150 psi
